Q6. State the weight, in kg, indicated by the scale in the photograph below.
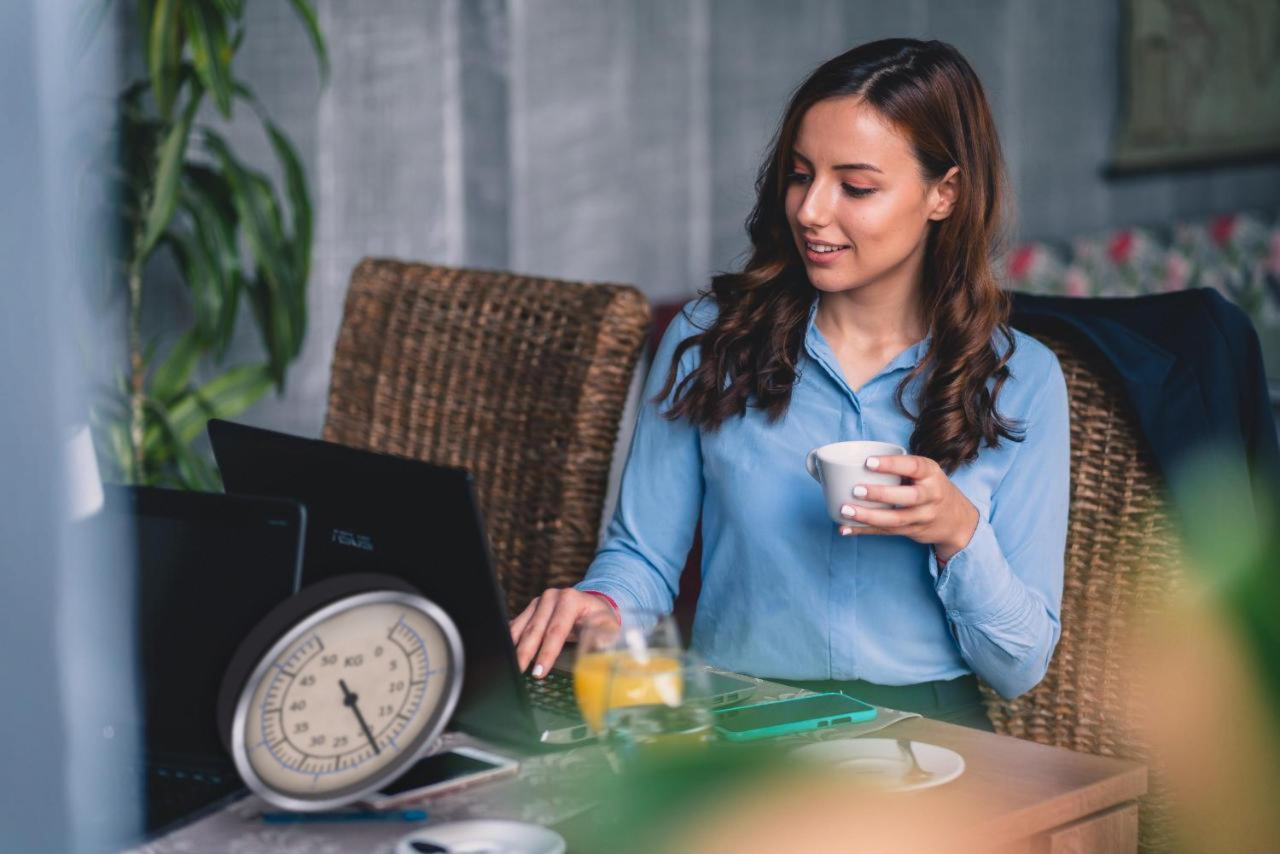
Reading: 20 kg
